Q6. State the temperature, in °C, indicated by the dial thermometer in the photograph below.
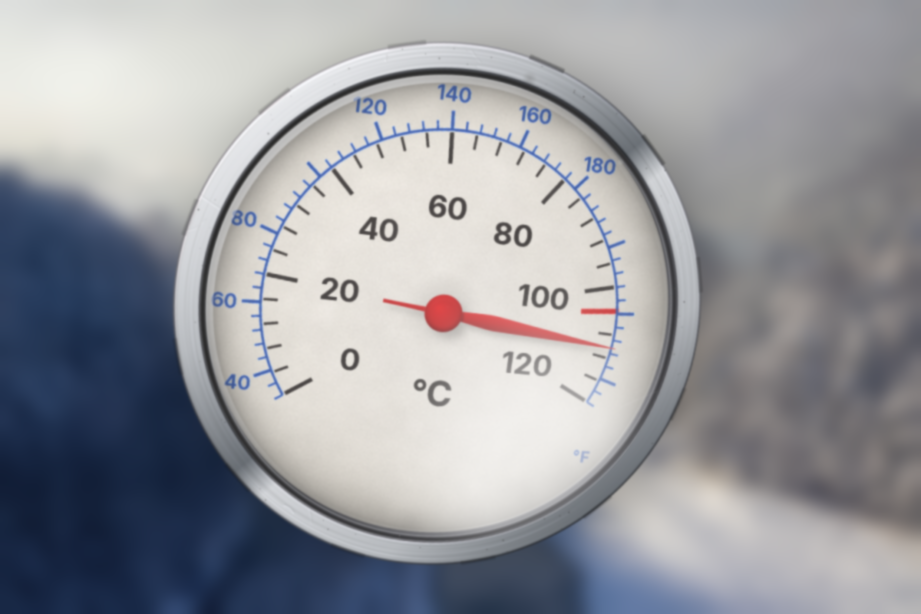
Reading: 110 °C
